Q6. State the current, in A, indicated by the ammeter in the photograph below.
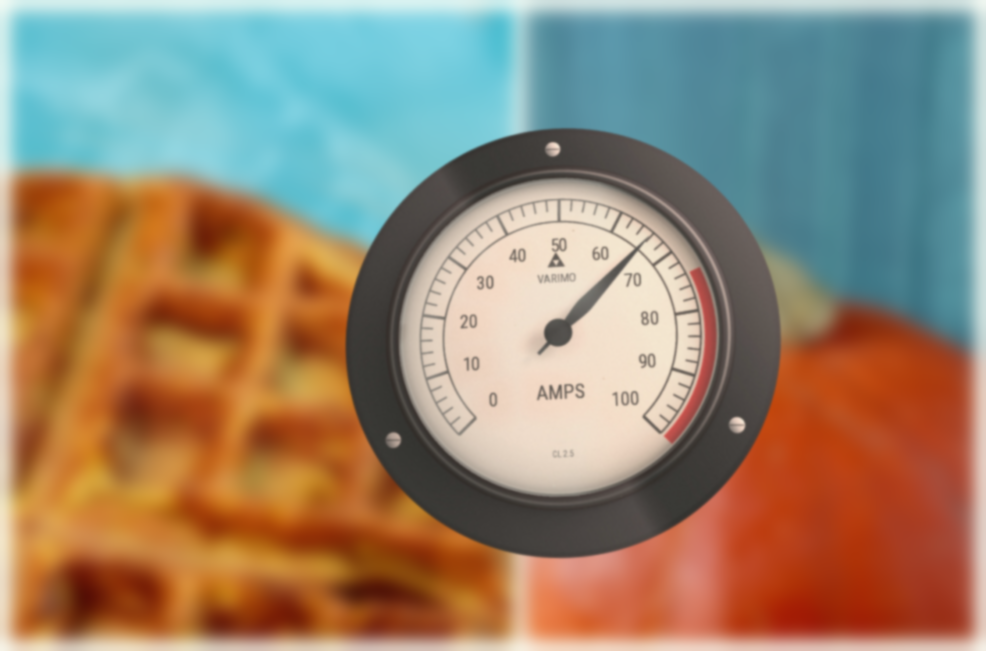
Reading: 66 A
